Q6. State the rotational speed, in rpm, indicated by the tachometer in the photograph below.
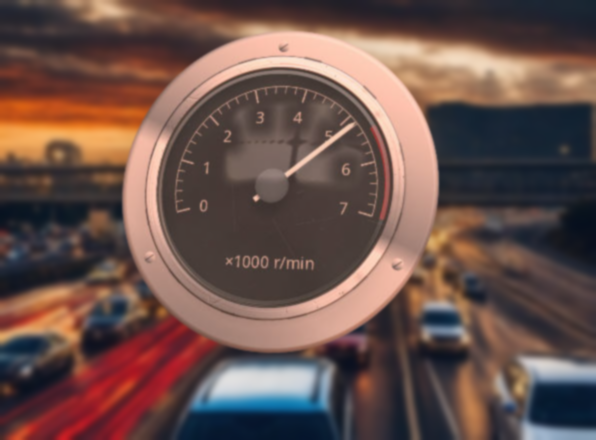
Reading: 5200 rpm
